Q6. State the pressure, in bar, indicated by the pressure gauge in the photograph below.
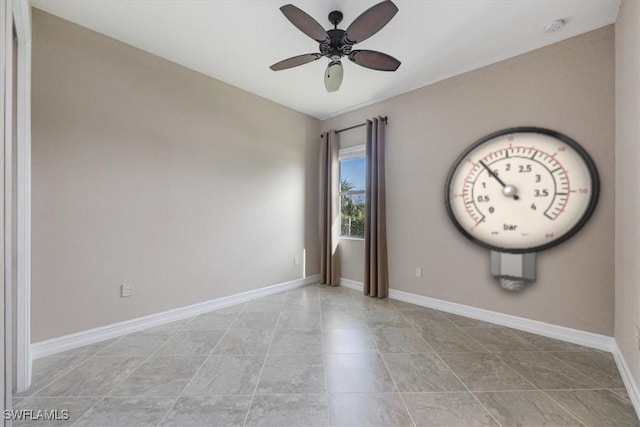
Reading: 1.5 bar
